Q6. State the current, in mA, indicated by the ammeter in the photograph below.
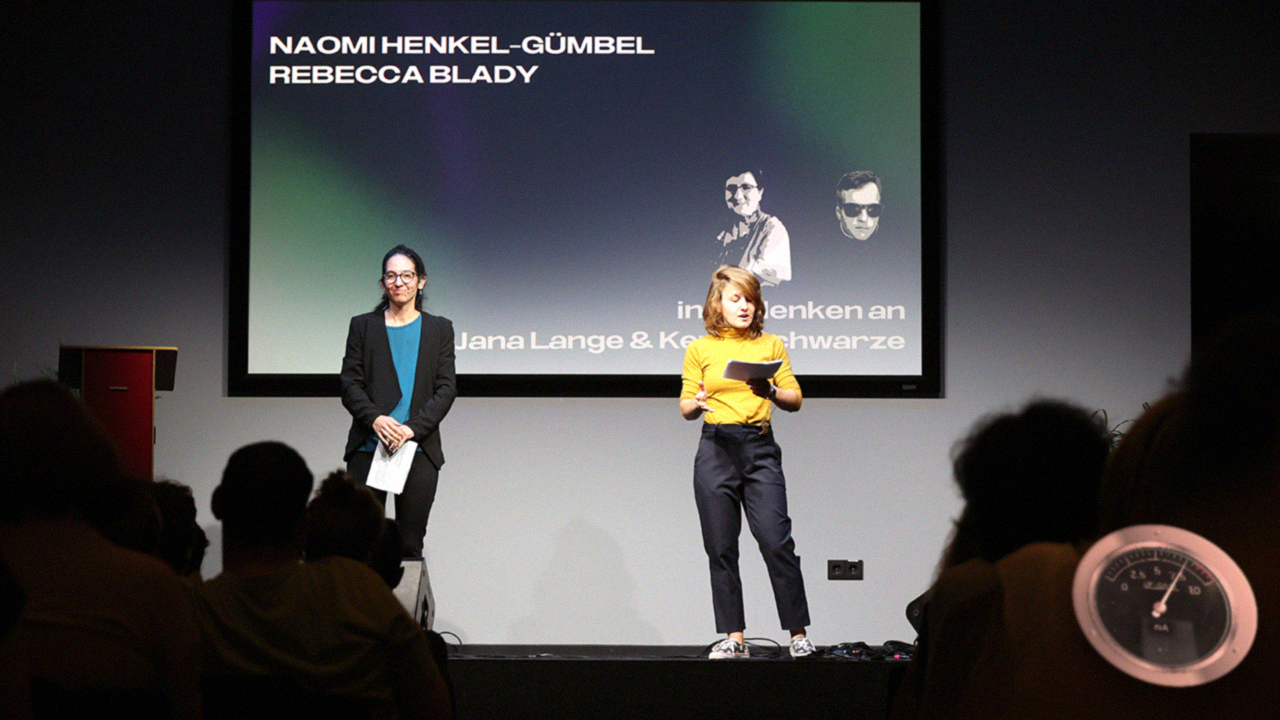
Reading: 7.5 mA
